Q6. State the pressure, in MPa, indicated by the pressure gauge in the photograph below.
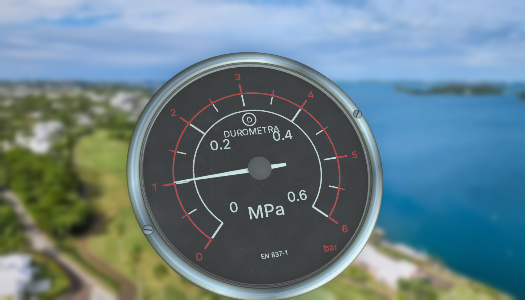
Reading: 0.1 MPa
